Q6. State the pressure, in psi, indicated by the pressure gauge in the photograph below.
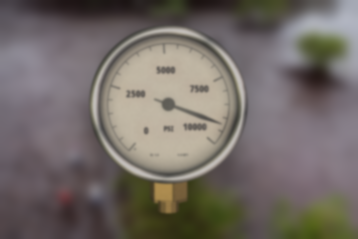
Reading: 9250 psi
